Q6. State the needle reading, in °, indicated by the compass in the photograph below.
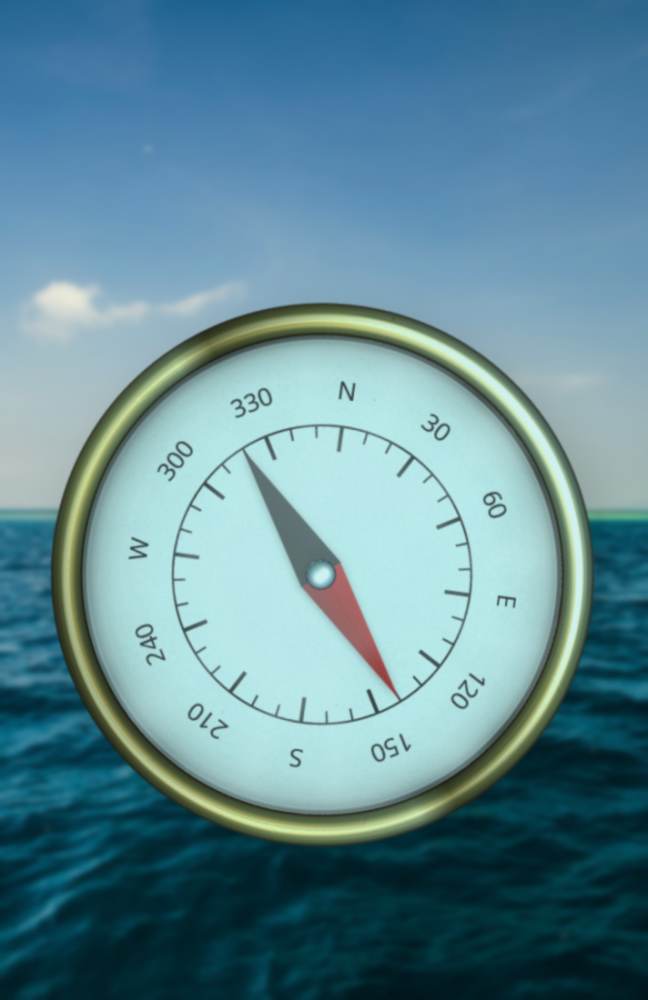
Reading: 140 °
